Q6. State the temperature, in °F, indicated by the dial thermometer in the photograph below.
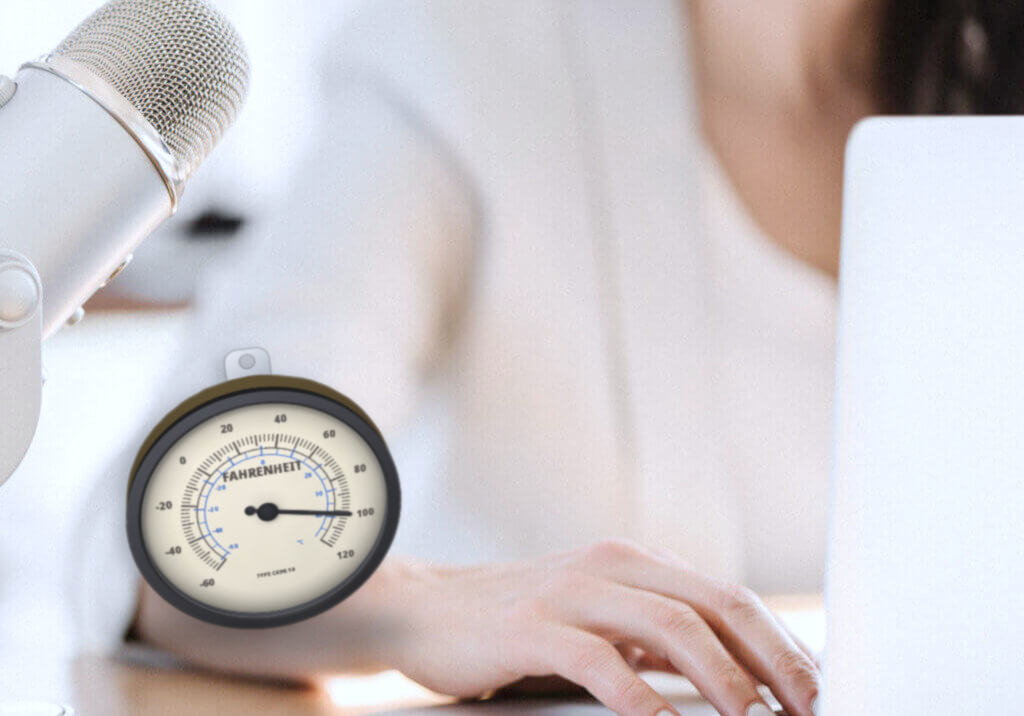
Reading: 100 °F
